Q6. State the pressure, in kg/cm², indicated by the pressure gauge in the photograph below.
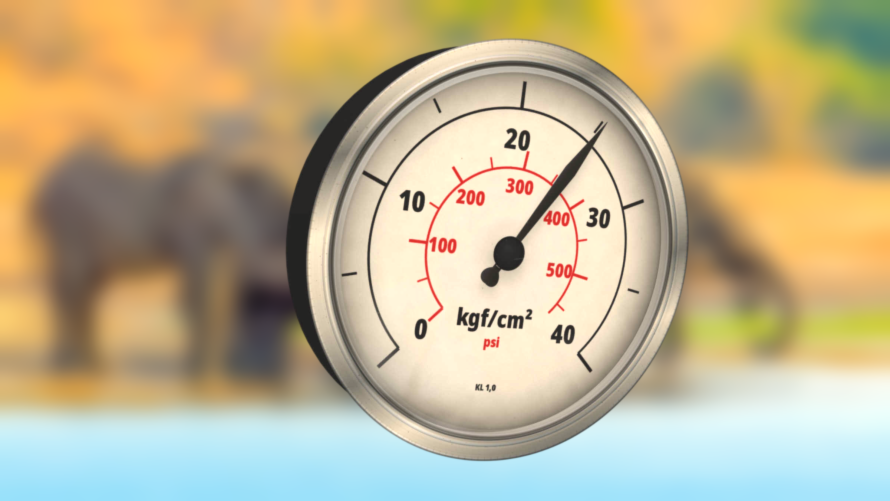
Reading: 25 kg/cm²
